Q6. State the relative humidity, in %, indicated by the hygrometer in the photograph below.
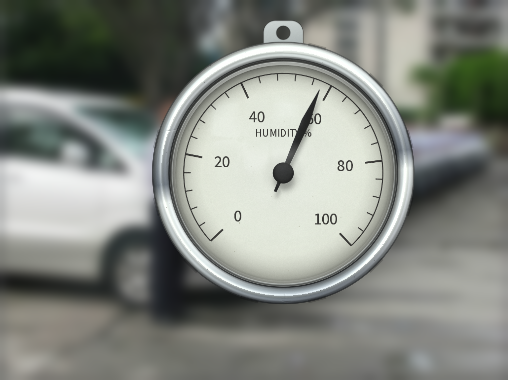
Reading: 58 %
